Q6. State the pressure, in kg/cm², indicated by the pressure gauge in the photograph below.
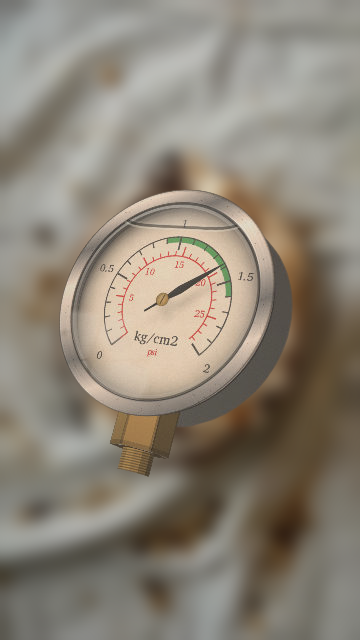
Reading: 1.4 kg/cm²
